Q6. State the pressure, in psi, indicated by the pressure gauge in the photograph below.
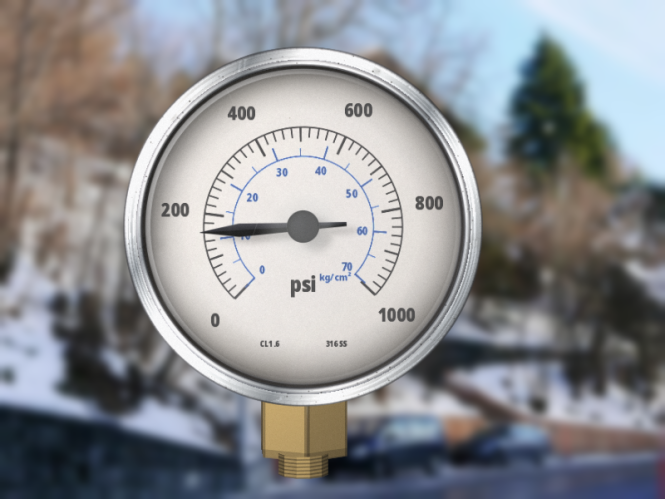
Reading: 160 psi
